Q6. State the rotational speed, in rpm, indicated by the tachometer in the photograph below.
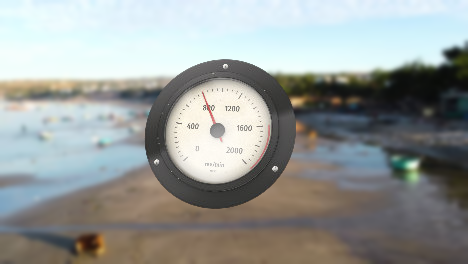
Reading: 800 rpm
